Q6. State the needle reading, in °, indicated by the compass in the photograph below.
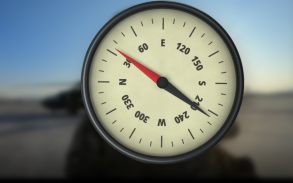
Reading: 35 °
